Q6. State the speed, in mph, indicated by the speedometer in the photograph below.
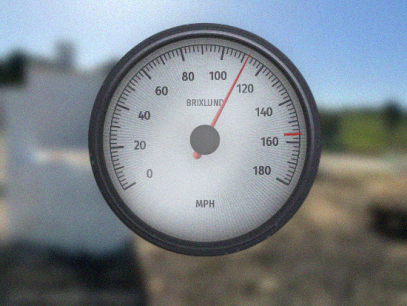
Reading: 112 mph
